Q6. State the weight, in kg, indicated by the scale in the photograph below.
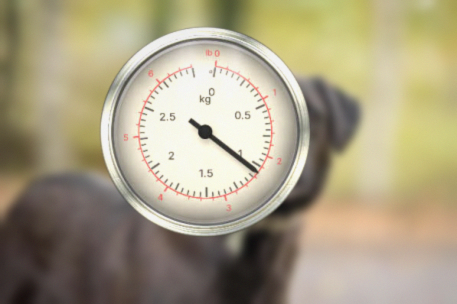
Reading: 1.05 kg
